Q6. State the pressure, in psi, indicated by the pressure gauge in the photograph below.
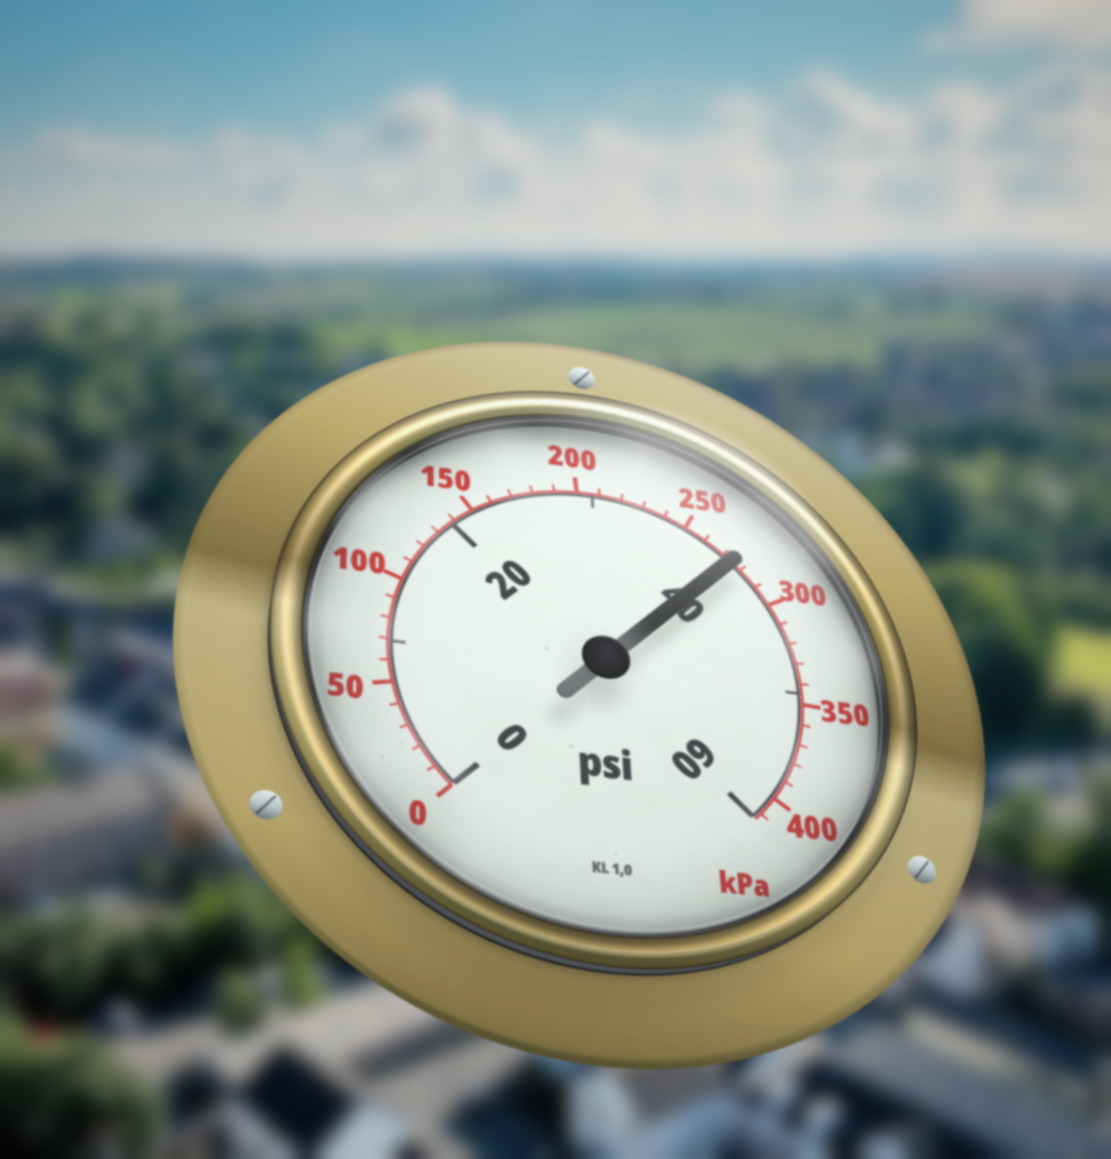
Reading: 40 psi
